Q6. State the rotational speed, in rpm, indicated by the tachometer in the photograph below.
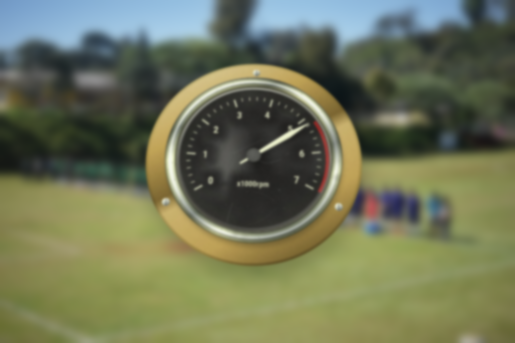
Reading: 5200 rpm
